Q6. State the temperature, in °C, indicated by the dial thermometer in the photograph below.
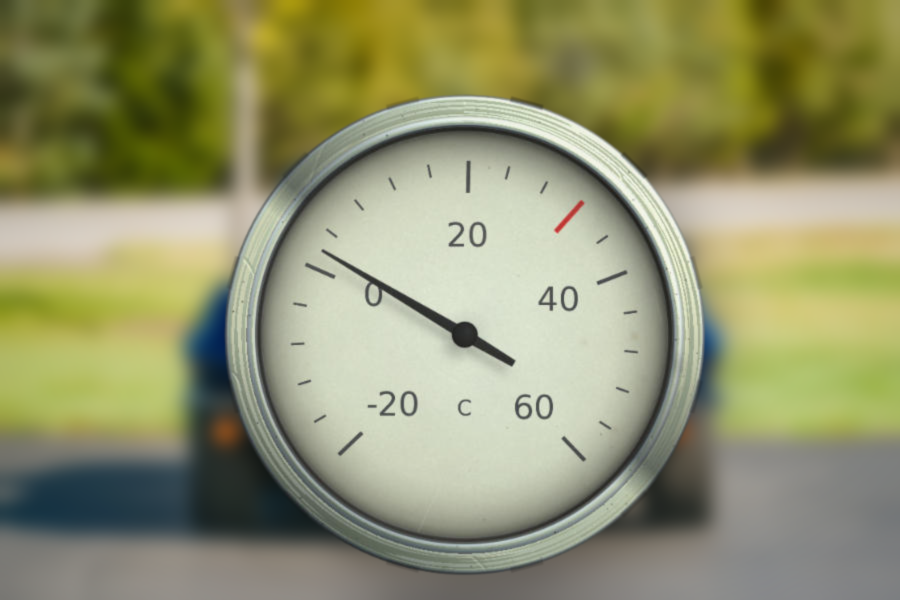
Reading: 2 °C
